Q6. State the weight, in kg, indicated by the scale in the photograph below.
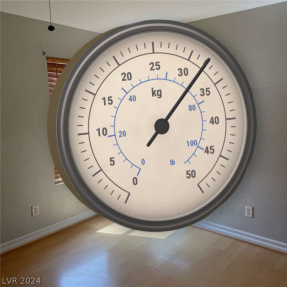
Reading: 32 kg
